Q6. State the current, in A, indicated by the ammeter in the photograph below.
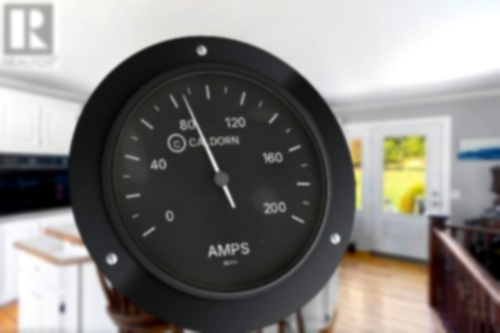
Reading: 85 A
